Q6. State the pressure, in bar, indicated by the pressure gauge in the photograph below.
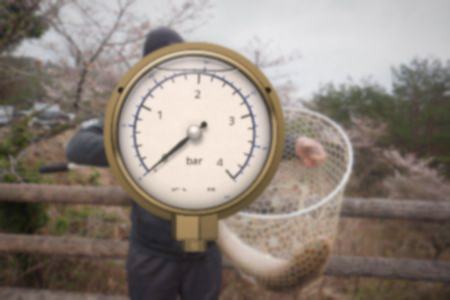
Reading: 0 bar
